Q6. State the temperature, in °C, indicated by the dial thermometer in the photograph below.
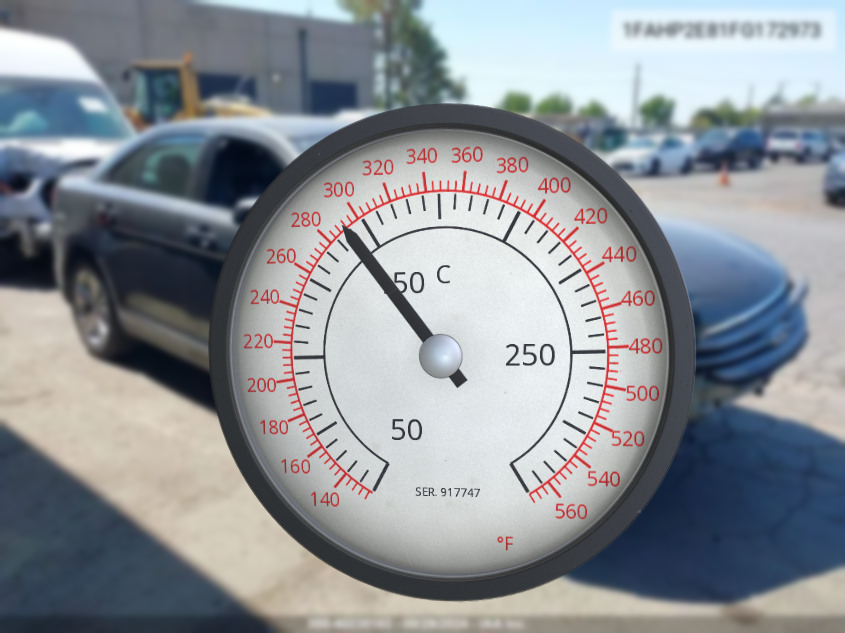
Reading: 145 °C
